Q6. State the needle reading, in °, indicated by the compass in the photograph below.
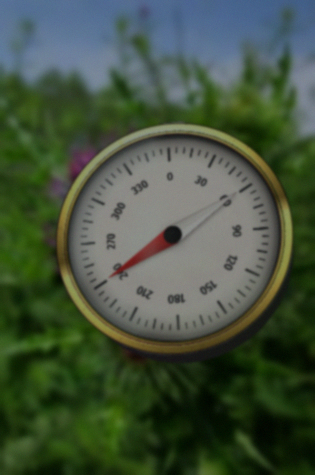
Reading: 240 °
